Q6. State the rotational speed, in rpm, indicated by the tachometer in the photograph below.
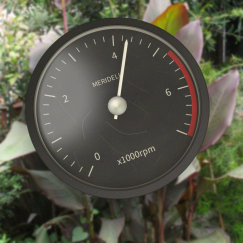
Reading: 4300 rpm
